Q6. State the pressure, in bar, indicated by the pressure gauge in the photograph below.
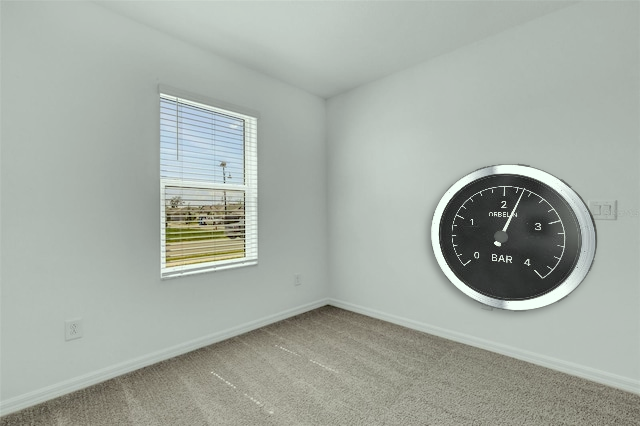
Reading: 2.3 bar
